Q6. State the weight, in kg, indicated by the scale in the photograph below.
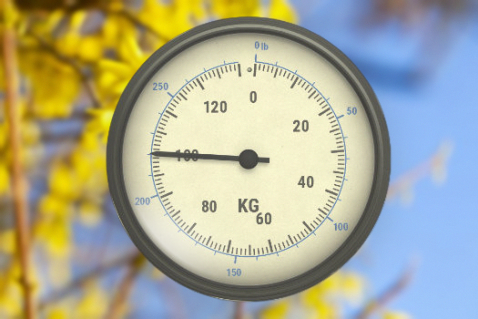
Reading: 100 kg
